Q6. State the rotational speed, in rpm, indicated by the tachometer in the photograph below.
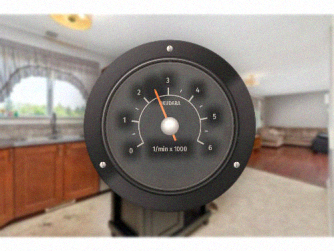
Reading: 2500 rpm
